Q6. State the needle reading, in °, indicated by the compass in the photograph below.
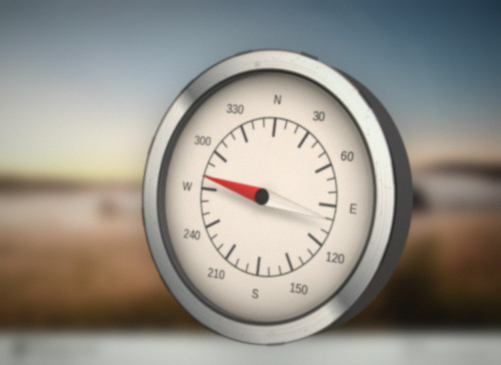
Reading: 280 °
